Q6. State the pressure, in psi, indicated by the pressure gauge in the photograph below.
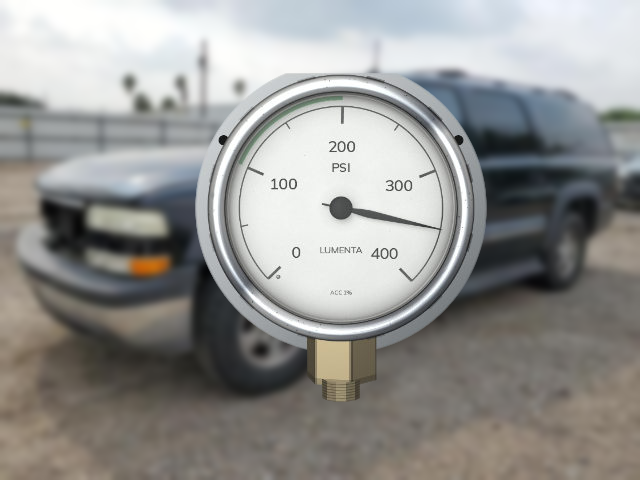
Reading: 350 psi
